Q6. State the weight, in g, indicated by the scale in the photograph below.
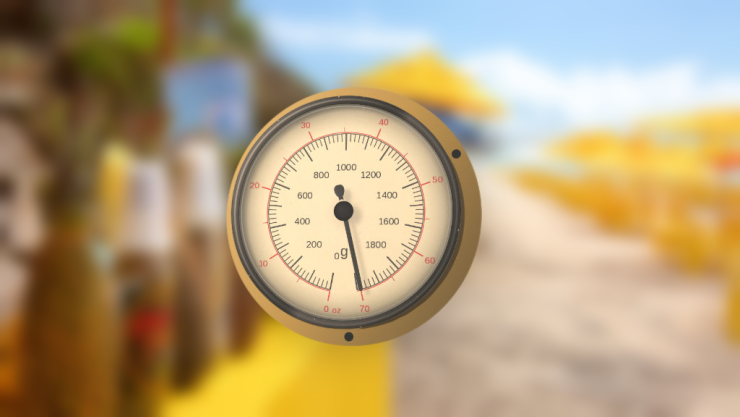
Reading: 1980 g
